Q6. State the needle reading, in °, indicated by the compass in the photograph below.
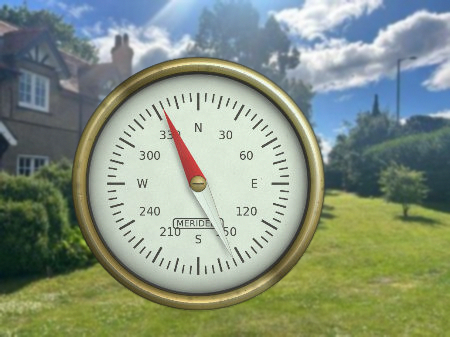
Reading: 335 °
